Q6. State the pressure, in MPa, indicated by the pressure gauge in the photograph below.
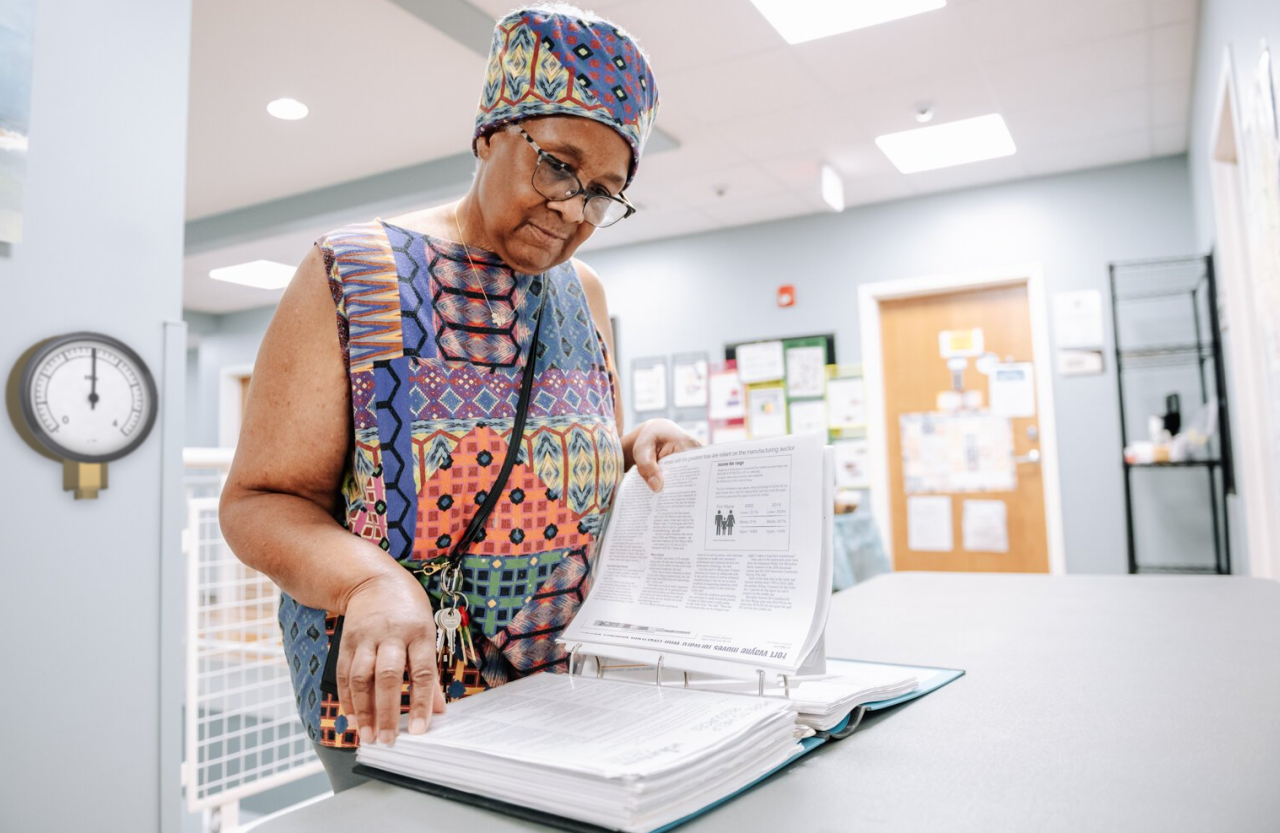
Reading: 2 MPa
